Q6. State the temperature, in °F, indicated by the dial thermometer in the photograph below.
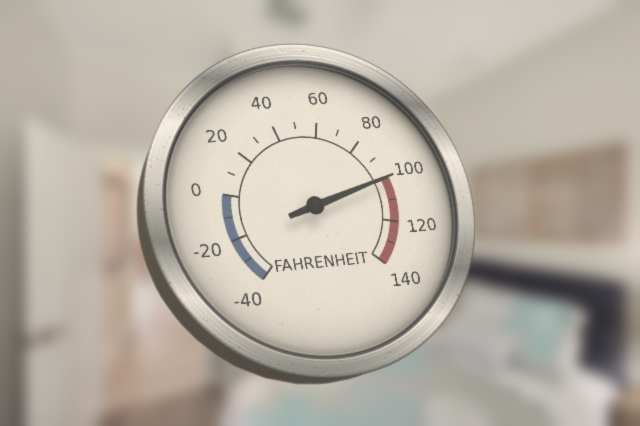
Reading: 100 °F
